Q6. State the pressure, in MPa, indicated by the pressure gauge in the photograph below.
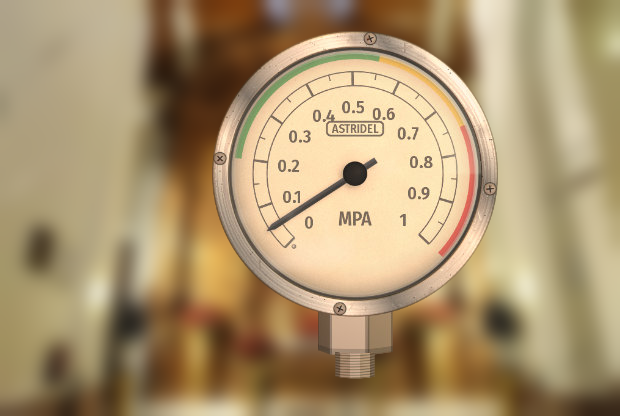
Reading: 0.05 MPa
